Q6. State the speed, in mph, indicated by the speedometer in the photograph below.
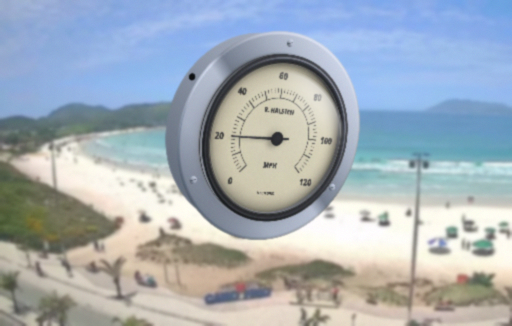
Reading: 20 mph
